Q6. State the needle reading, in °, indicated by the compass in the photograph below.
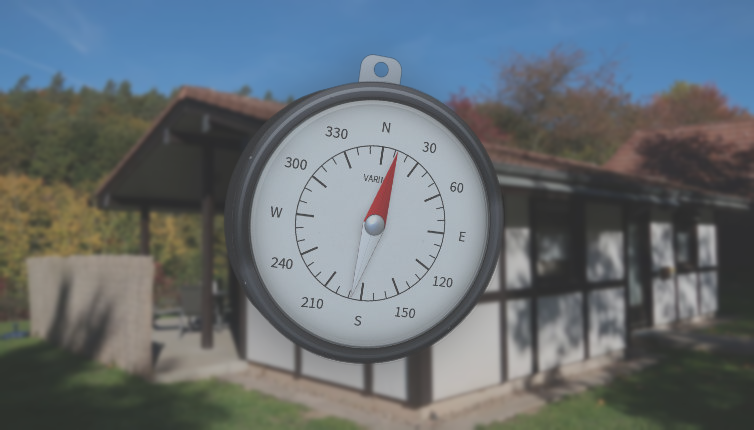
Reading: 10 °
